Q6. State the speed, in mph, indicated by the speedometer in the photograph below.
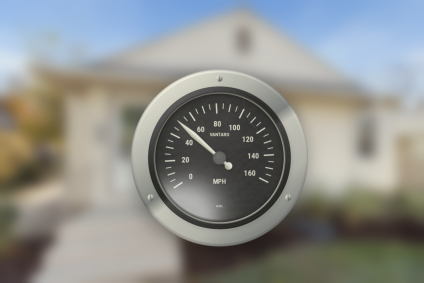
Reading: 50 mph
